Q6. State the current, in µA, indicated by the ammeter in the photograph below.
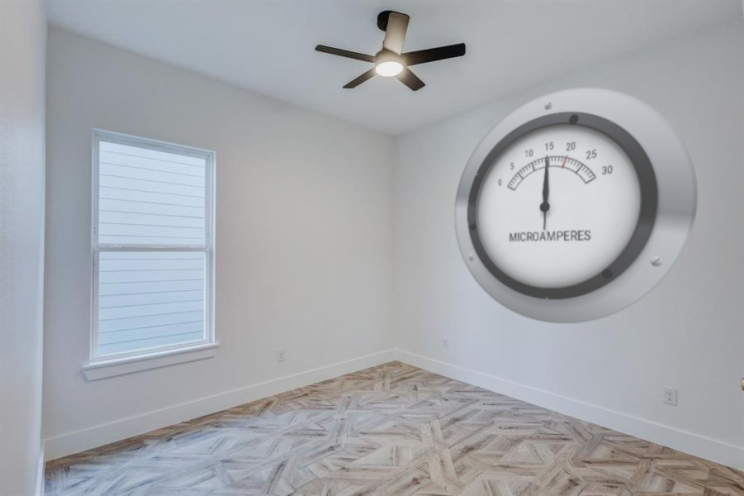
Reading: 15 µA
